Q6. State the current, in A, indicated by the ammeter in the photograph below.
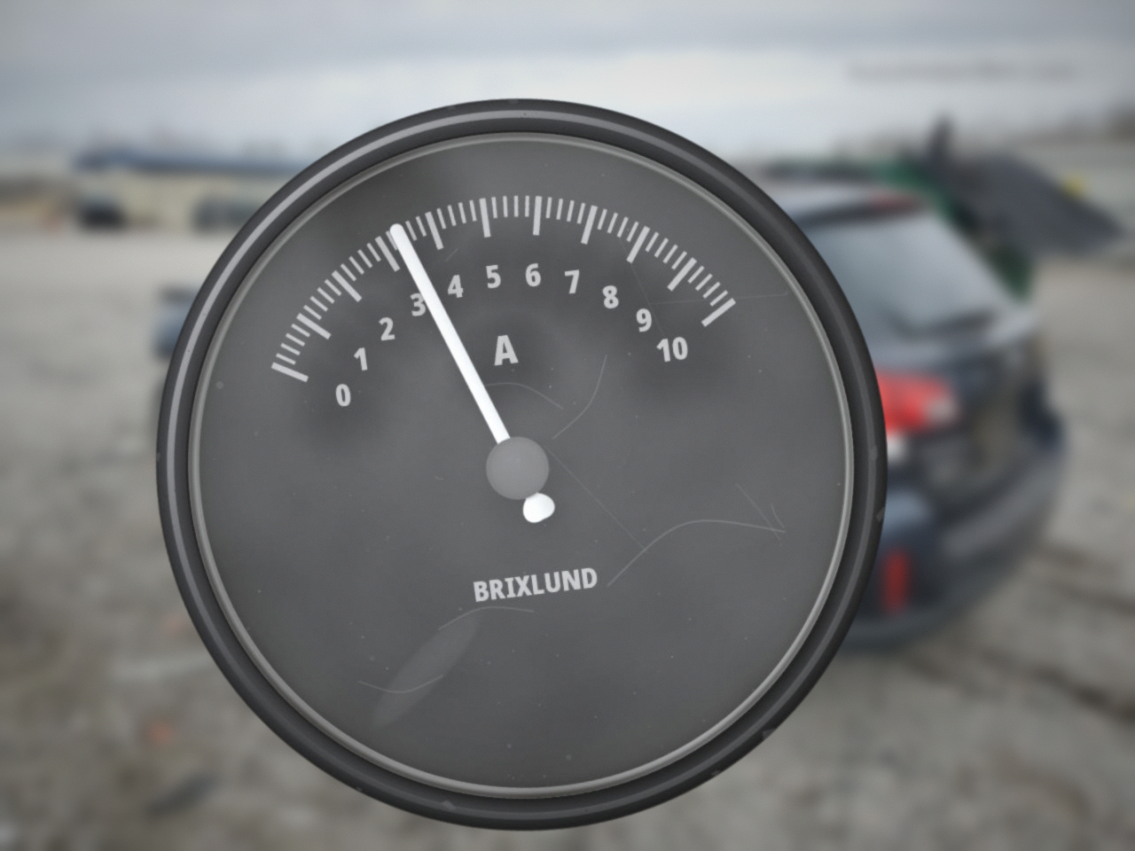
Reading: 3.4 A
